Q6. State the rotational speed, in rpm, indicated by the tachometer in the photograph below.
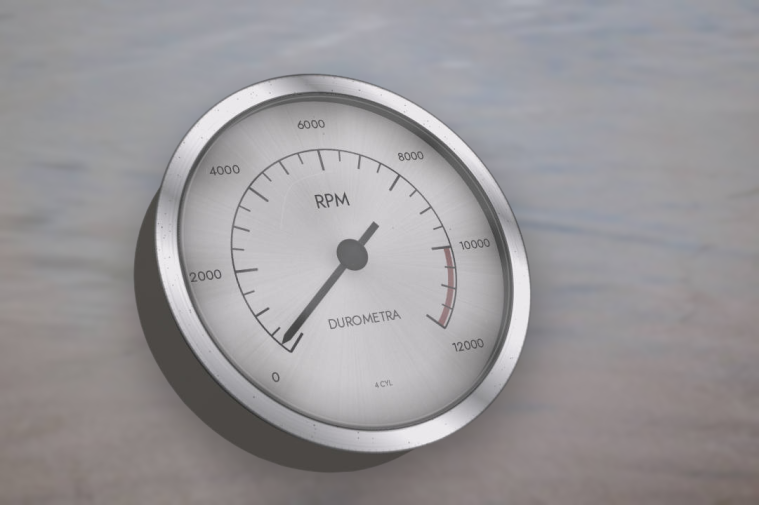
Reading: 250 rpm
